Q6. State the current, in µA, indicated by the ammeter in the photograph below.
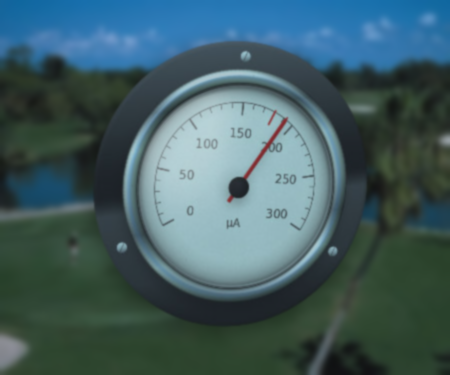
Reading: 190 µA
